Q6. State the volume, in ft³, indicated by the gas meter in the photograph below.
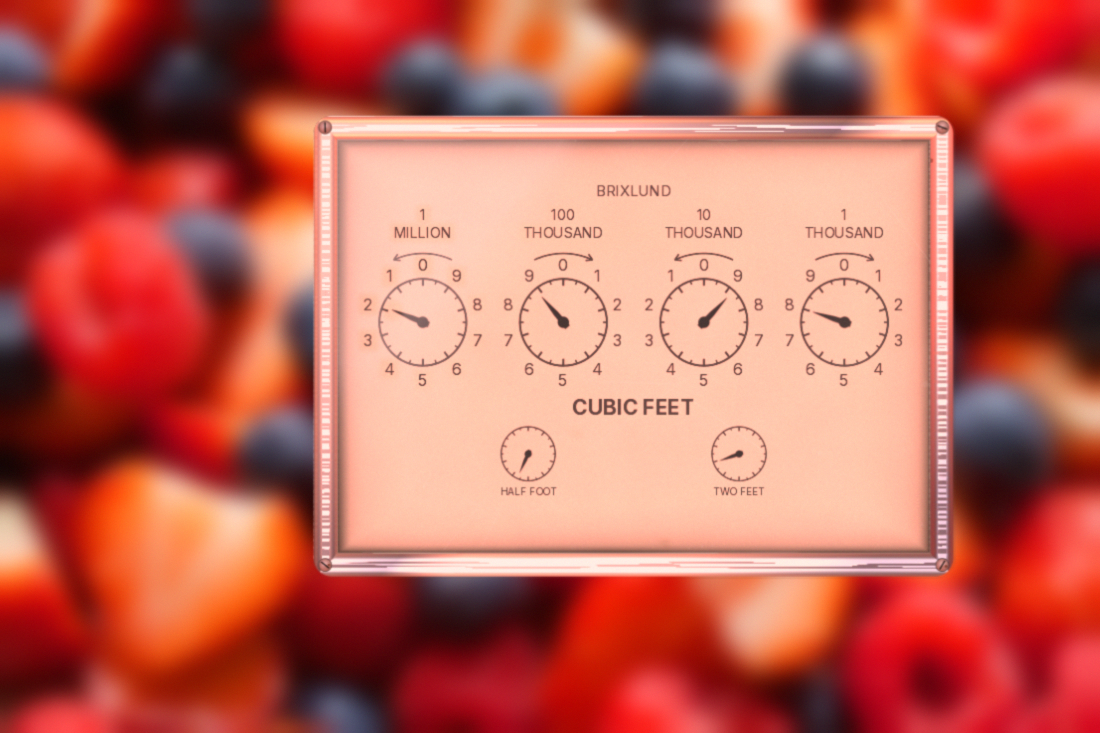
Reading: 188800 ft³
